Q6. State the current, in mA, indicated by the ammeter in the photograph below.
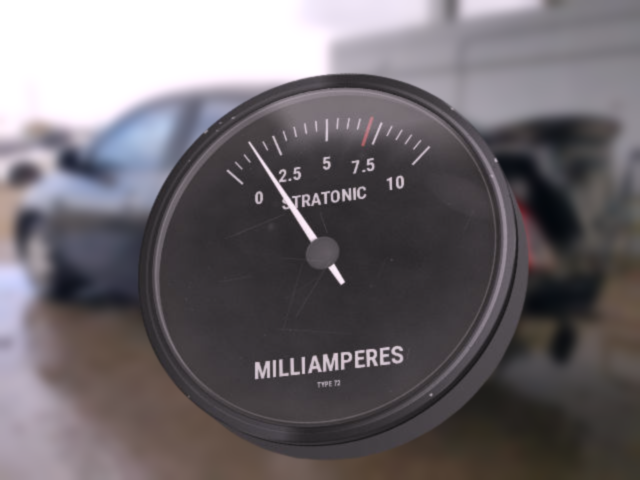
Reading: 1.5 mA
